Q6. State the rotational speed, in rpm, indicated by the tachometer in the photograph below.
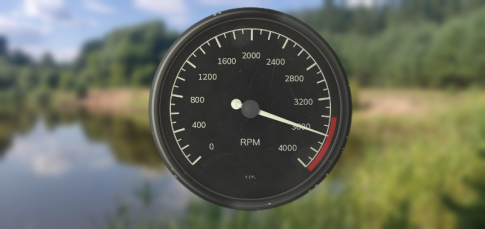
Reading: 3600 rpm
